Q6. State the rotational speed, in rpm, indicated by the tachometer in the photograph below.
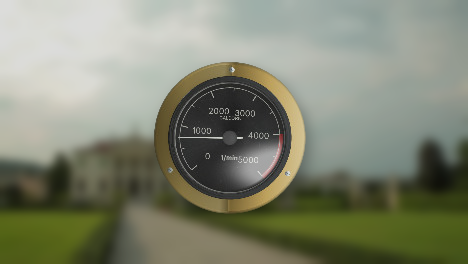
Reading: 750 rpm
